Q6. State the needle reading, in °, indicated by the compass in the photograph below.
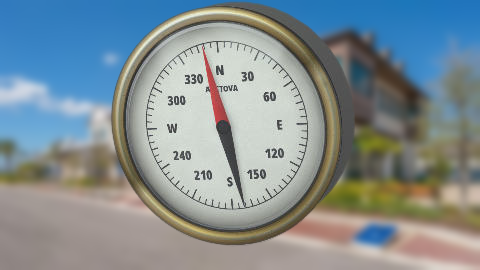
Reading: 350 °
